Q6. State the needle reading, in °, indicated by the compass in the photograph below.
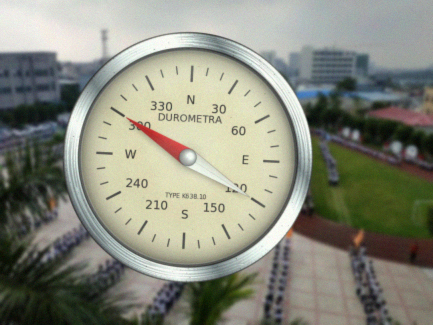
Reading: 300 °
